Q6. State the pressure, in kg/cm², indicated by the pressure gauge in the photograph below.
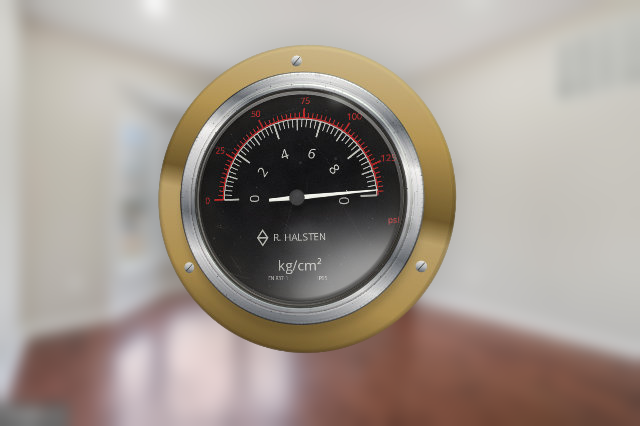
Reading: 9.8 kg/cm²
